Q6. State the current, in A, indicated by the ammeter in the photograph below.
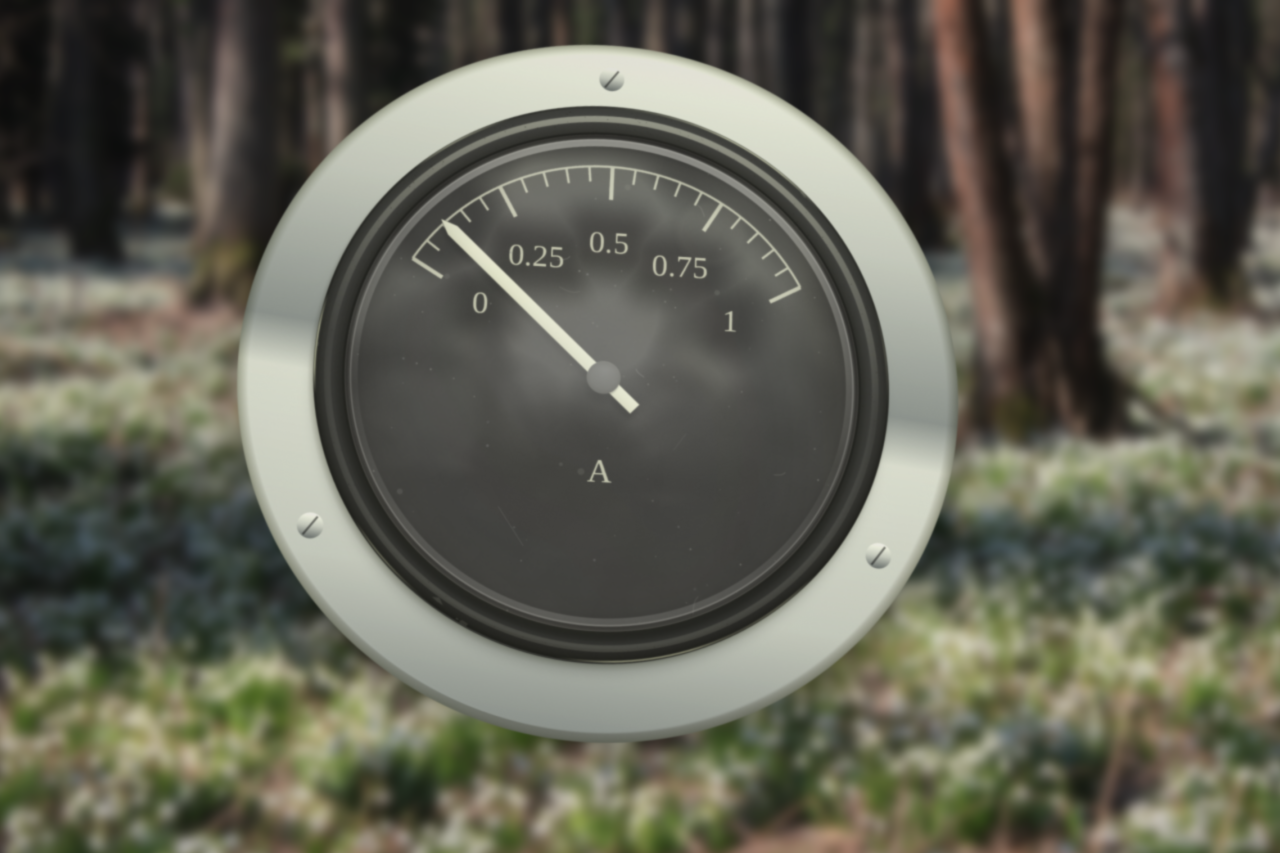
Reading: 0.1 A
